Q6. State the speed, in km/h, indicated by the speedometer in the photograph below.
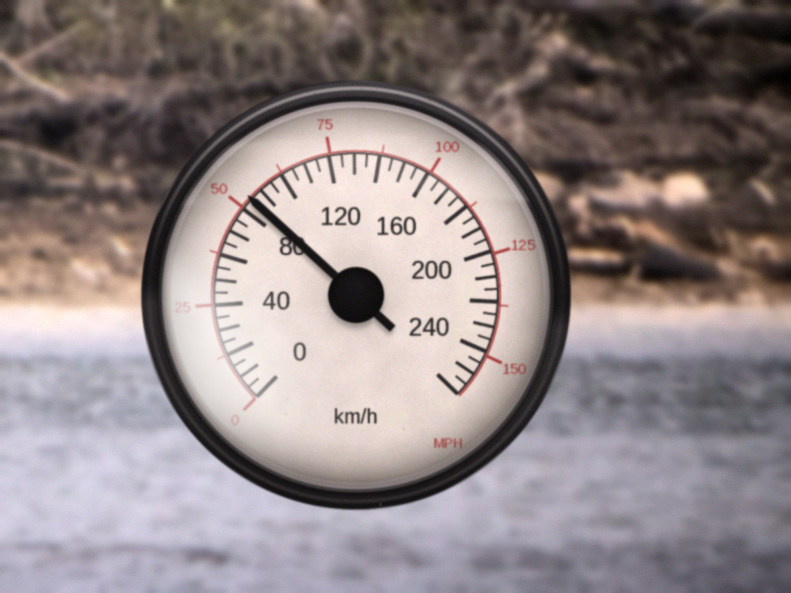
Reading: 85 km/h
